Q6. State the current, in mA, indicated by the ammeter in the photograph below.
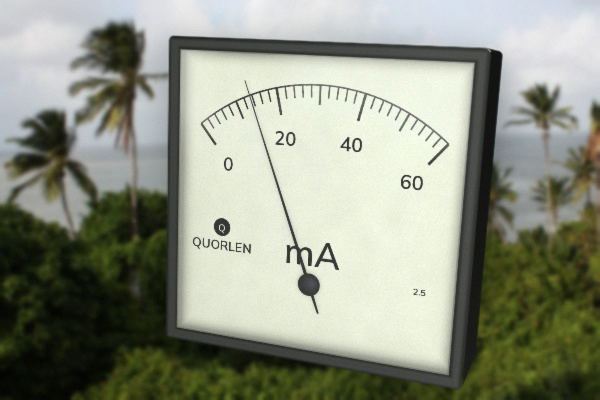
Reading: 14 mA
